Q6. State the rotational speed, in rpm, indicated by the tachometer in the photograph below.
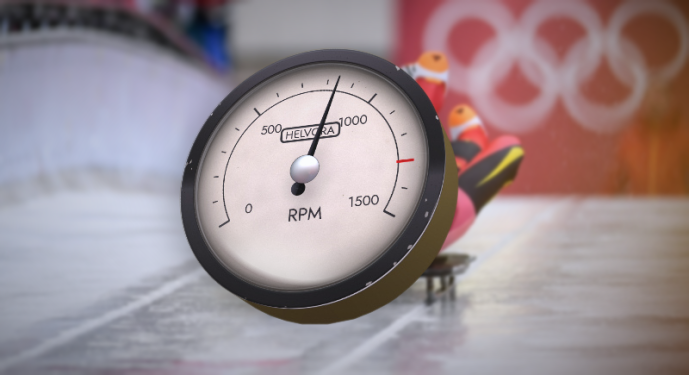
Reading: 850 rpm
